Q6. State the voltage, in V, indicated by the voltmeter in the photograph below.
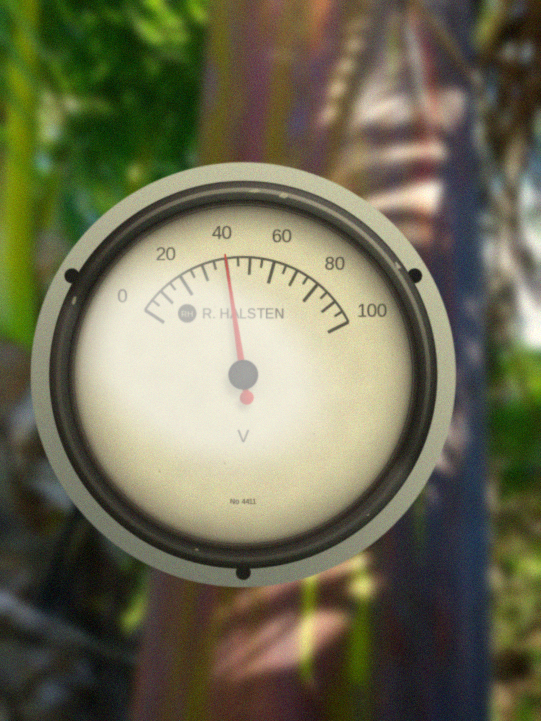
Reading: 40 V
